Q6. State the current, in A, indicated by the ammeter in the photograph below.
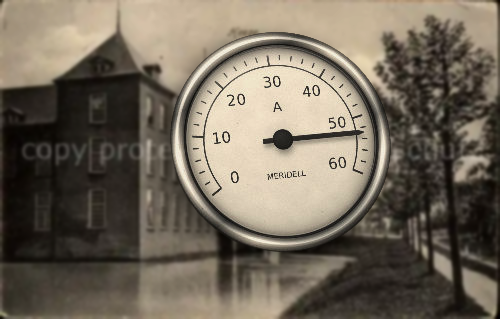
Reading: 53 A
